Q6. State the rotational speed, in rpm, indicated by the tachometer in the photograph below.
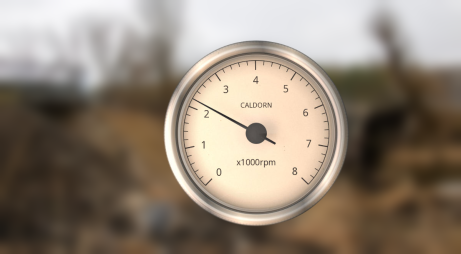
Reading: 2200 rpm
